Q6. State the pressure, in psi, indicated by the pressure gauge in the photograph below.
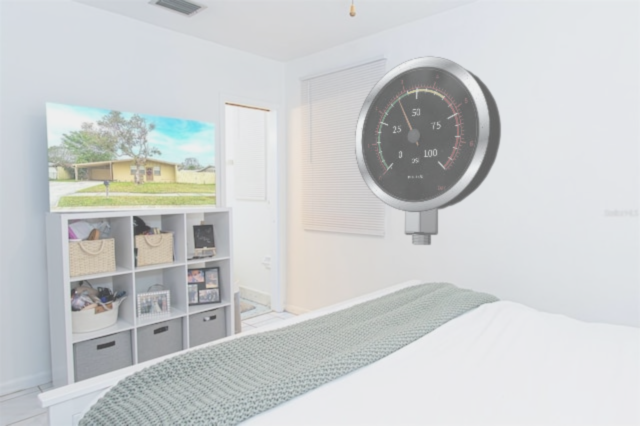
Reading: 40 psi
